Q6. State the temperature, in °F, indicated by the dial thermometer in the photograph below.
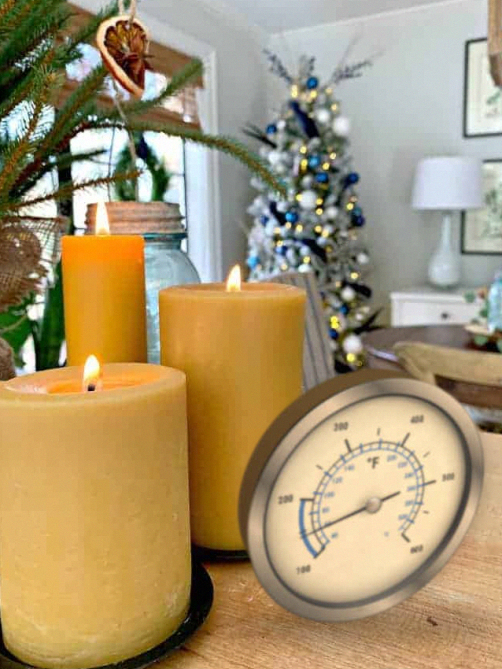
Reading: 150 °F
